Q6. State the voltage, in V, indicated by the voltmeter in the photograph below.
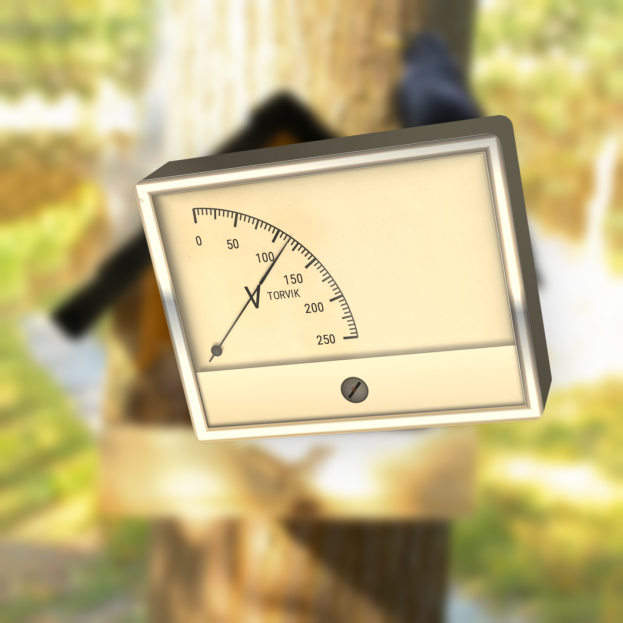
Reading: 115 V
